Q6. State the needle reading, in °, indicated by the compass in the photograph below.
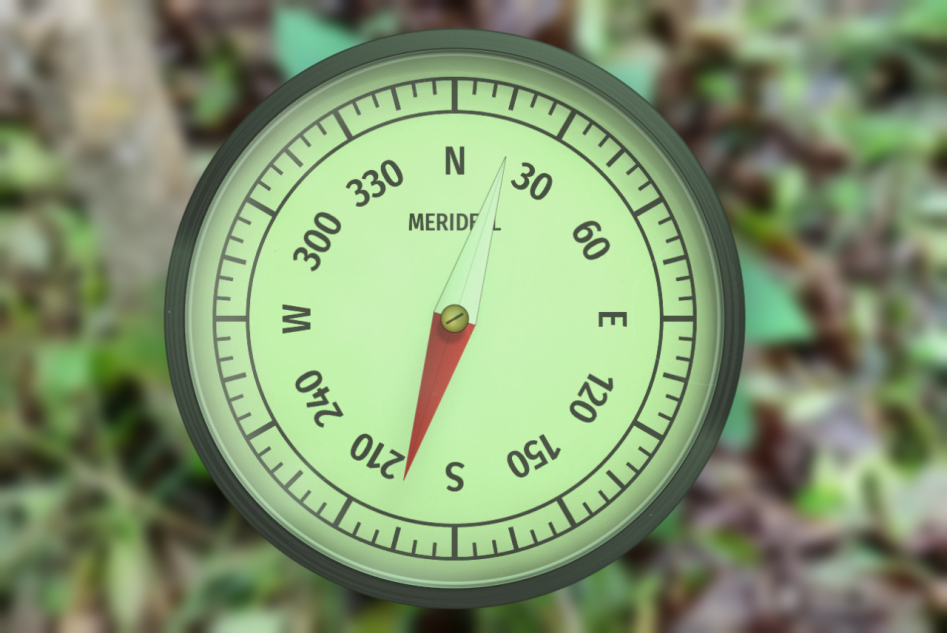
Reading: 197.5 °
